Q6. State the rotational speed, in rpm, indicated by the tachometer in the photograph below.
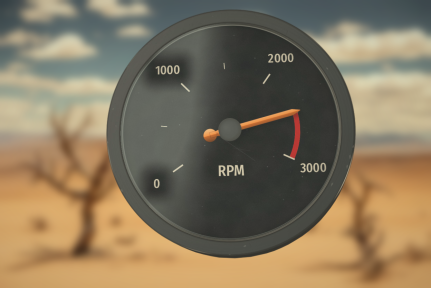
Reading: 2500 rpm
